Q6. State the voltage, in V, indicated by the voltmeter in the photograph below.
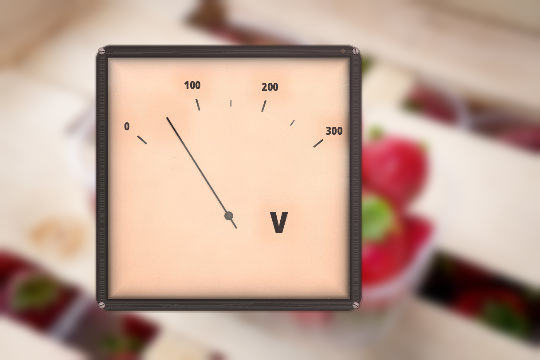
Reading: 50 V
